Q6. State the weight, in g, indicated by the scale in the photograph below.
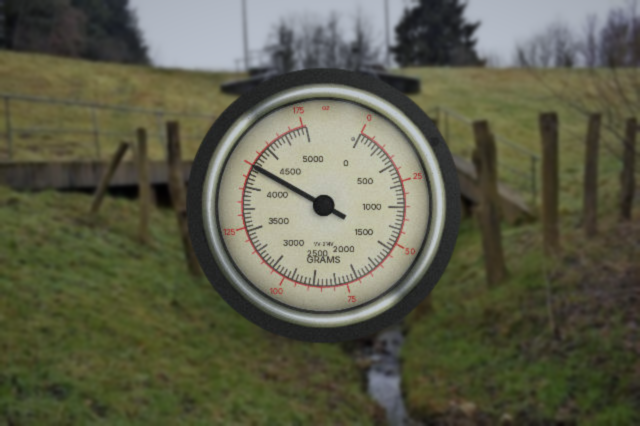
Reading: 4250 g
